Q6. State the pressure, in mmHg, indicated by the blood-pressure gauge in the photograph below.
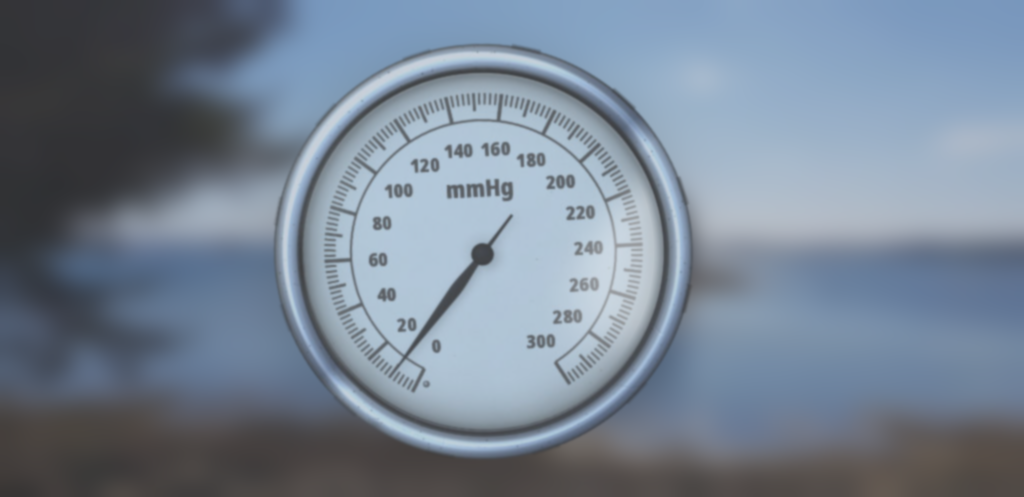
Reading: 10 mmHg
